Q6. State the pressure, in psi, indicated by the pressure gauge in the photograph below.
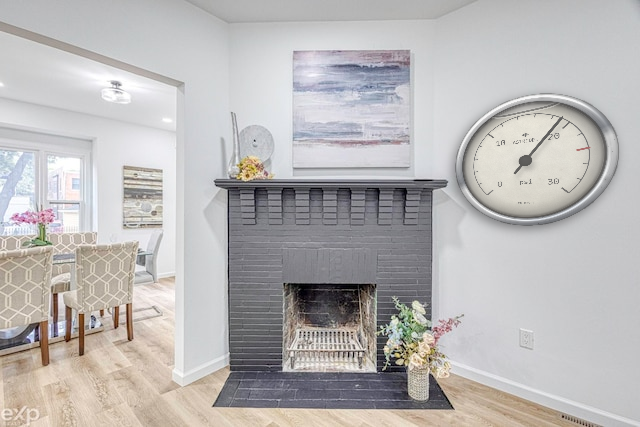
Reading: 19 psi
